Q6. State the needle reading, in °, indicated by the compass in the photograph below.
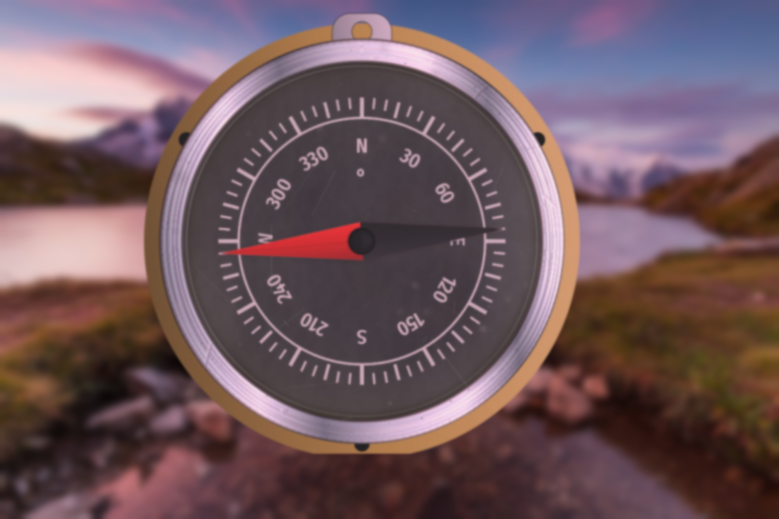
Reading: 265 °
